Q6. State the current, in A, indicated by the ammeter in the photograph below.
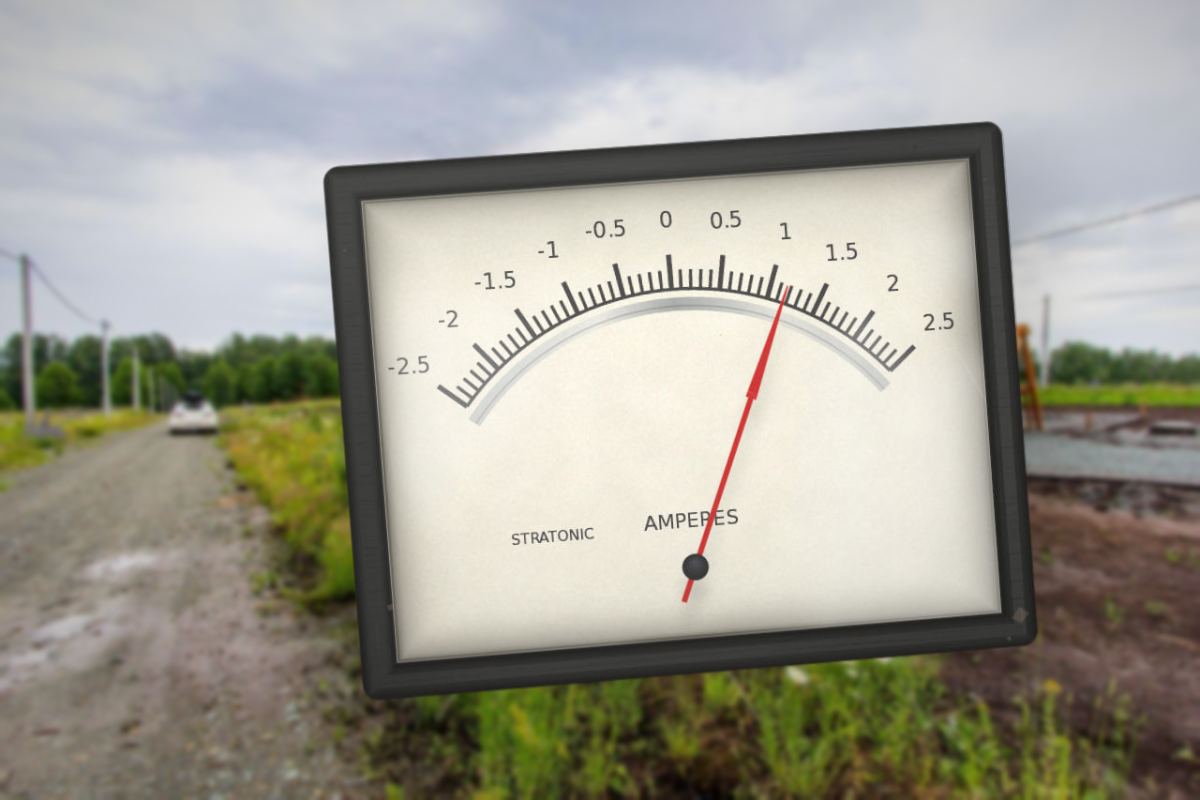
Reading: 1.15 A
